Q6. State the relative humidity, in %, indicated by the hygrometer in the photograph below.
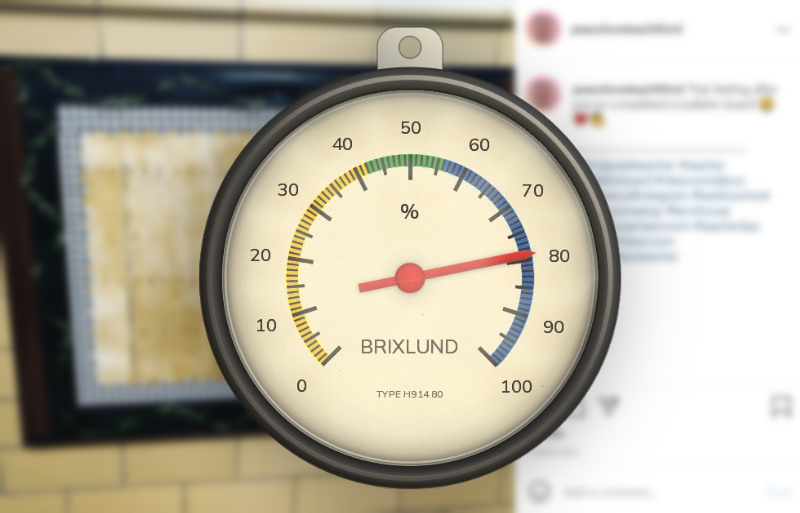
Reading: 79 %
